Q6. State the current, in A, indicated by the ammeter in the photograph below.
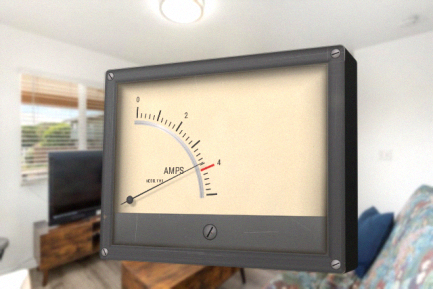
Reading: 3.8 A
